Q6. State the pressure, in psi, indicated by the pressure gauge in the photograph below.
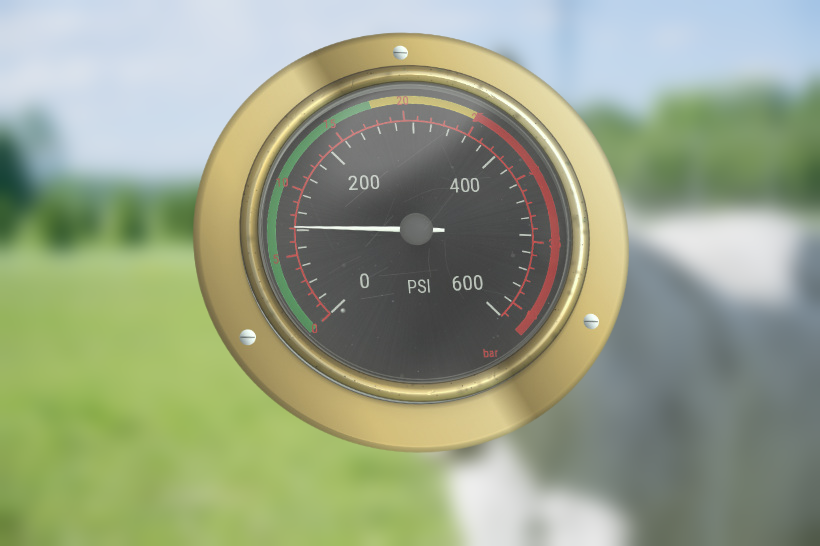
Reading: 100 psi
